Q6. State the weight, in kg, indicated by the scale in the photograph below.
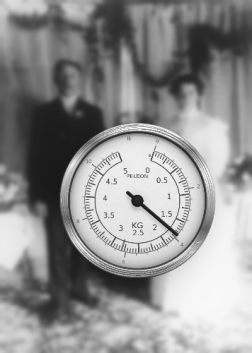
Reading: 1.75 kg
